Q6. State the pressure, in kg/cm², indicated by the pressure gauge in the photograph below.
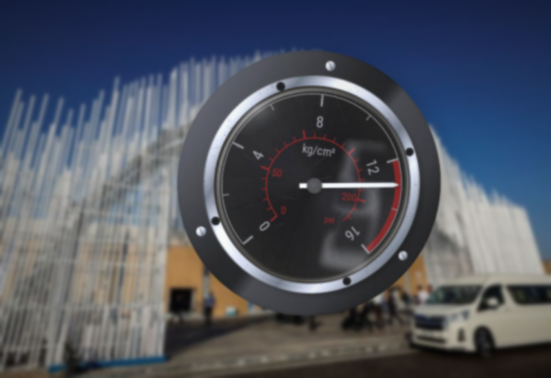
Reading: 13 kg/cm²
